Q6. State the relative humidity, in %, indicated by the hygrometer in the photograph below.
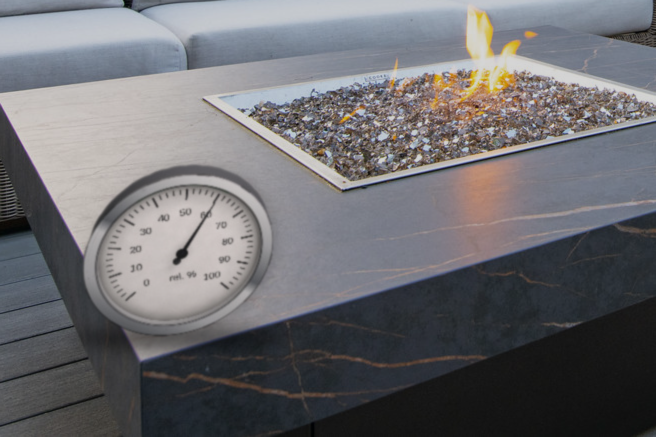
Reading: 60 %
